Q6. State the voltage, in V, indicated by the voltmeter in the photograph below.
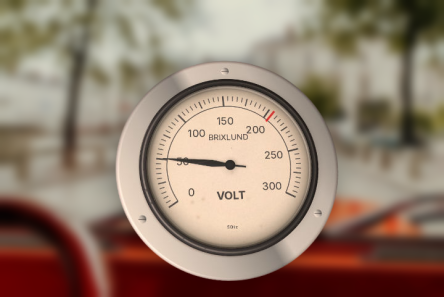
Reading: 50 V
